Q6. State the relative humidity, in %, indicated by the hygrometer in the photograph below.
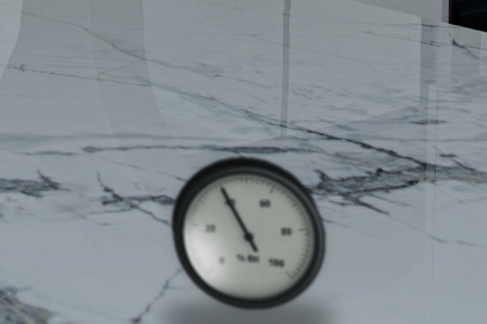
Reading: 40 %
